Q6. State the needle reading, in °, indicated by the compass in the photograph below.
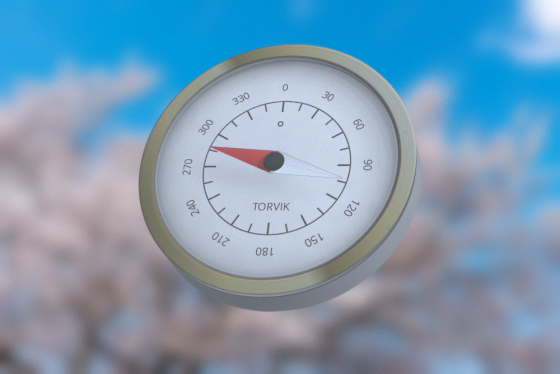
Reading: 285 °
